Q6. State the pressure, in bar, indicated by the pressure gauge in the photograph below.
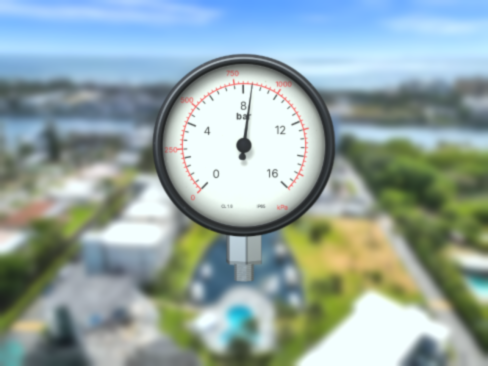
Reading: 8.5 bar
